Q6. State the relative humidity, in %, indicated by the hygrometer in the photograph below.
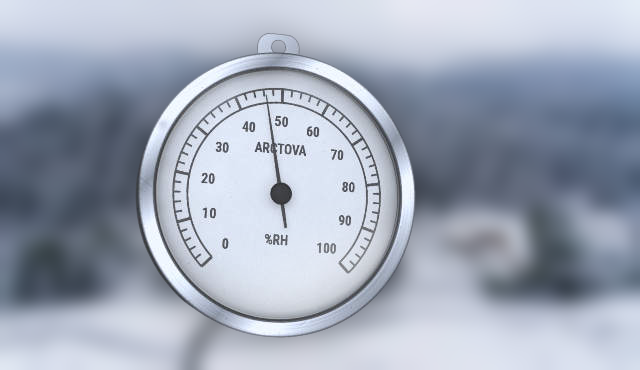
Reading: 46 %
